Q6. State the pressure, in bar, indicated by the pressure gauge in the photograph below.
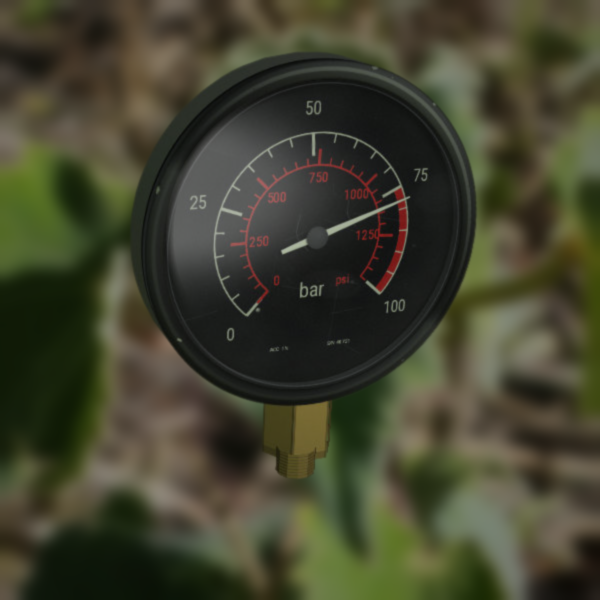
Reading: 77.5 bar
